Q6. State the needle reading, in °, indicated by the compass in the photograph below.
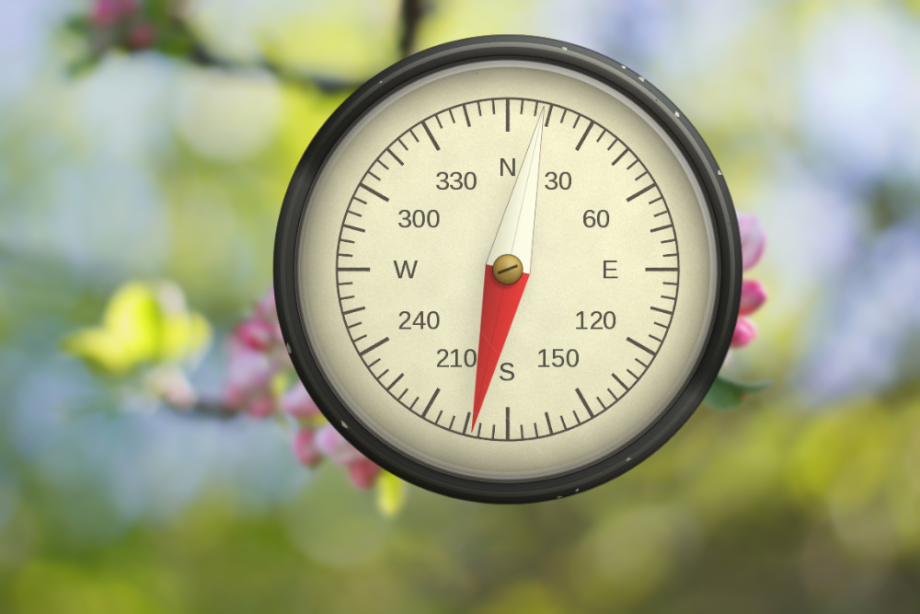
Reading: 192.5 °
